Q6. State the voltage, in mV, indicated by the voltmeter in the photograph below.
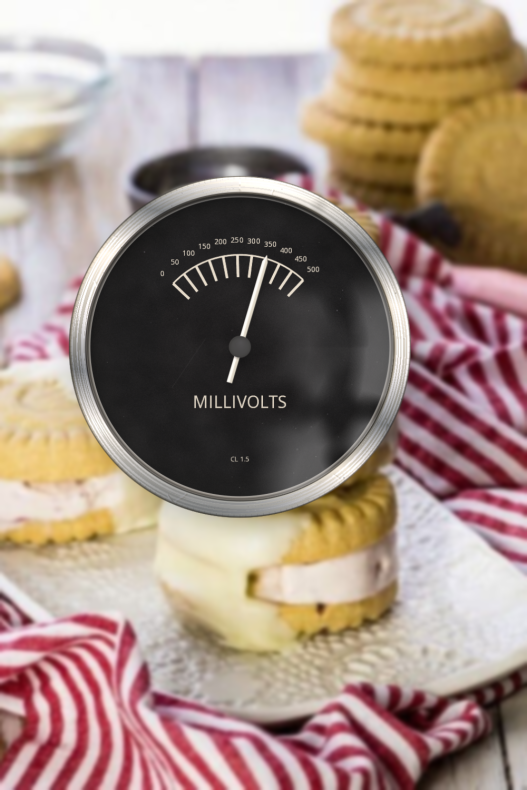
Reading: 350 mV
